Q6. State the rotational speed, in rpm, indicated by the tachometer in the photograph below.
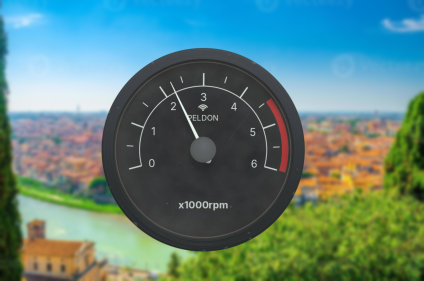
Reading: 2250 rpm
